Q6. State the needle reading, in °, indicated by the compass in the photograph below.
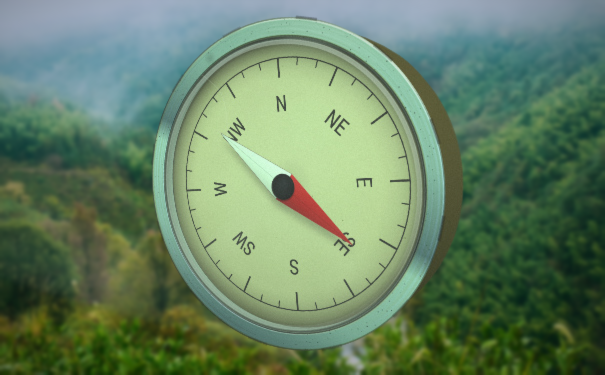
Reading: 130 °
